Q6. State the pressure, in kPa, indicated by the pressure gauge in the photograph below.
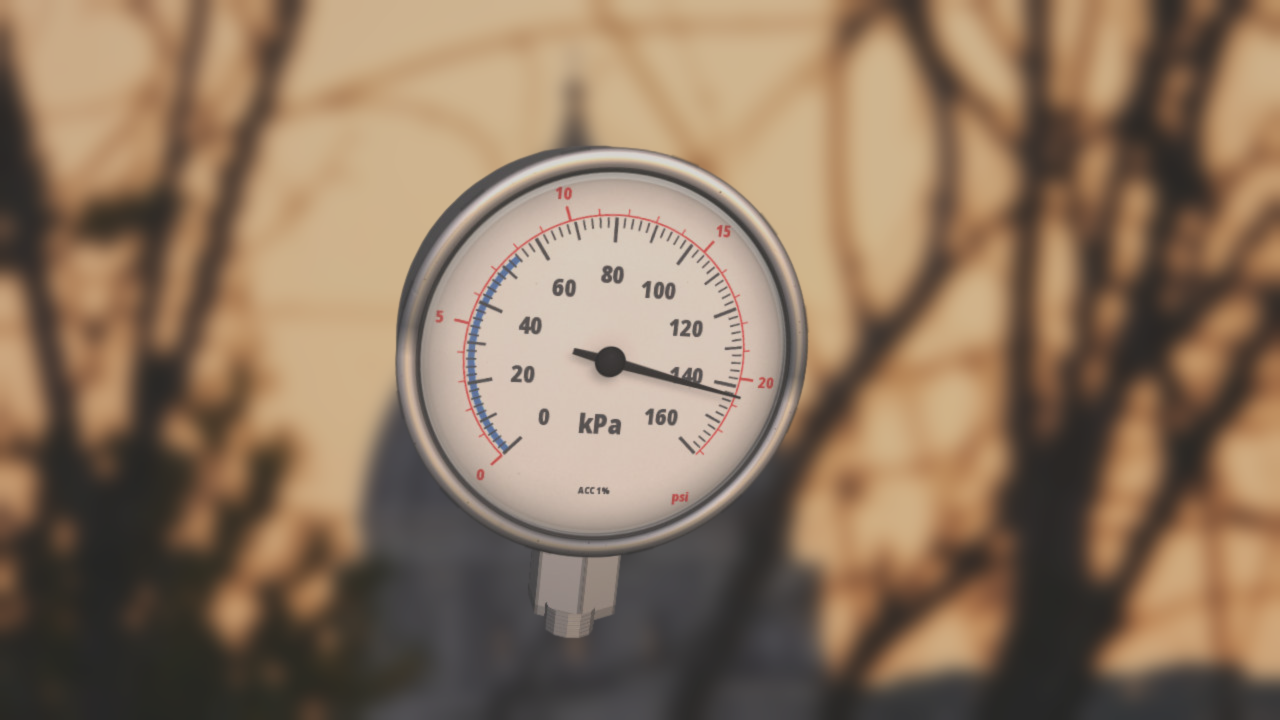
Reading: 142 kPa
